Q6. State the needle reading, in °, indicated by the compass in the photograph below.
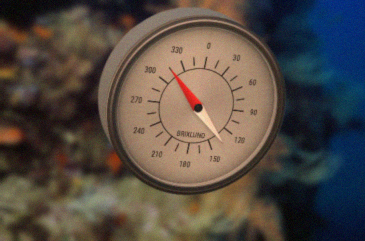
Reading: 315 °
